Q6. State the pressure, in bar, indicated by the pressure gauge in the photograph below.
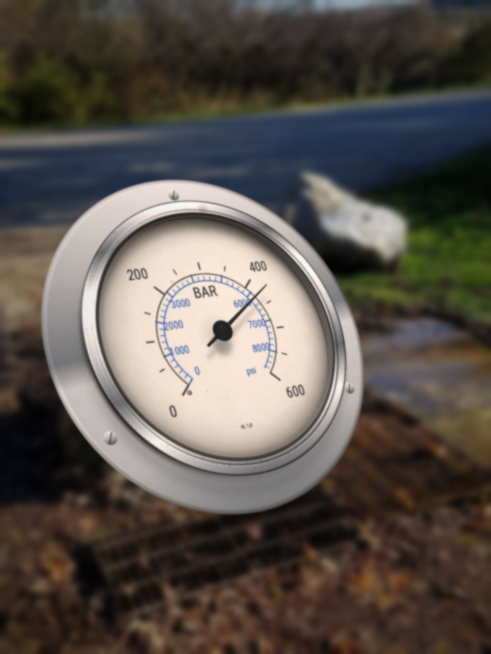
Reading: 425 bar
